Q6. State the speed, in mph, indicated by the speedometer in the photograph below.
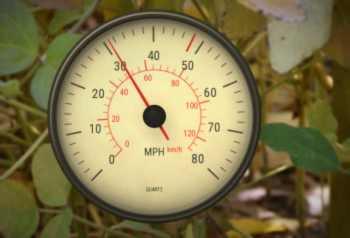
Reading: 31 mph
